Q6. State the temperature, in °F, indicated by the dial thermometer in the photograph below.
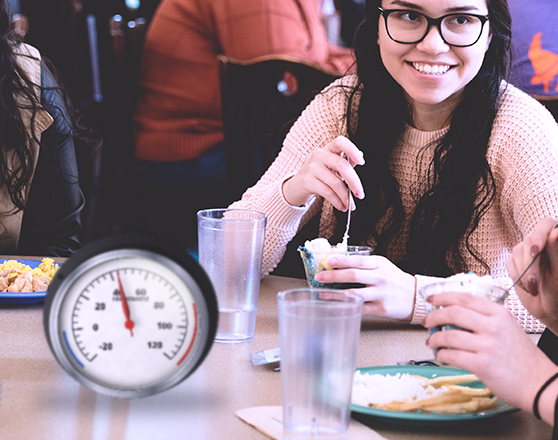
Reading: 44 °F
